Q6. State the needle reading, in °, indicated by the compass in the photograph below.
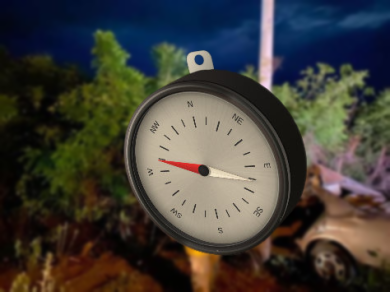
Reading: 285 °
